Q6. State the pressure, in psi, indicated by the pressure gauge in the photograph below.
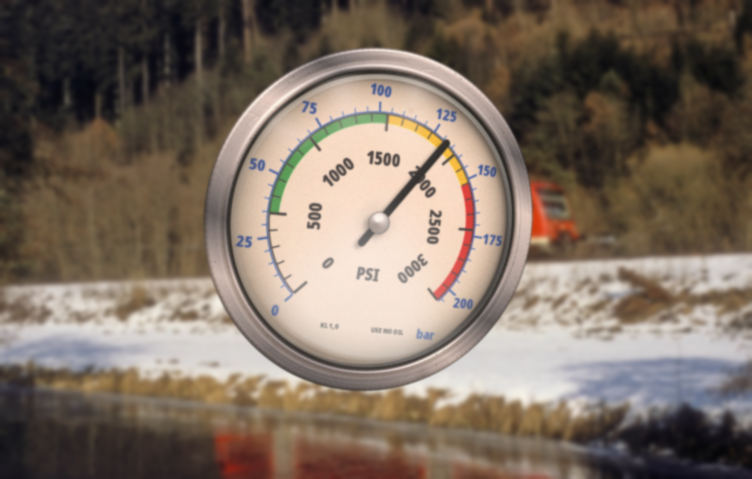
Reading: 1900 psi
